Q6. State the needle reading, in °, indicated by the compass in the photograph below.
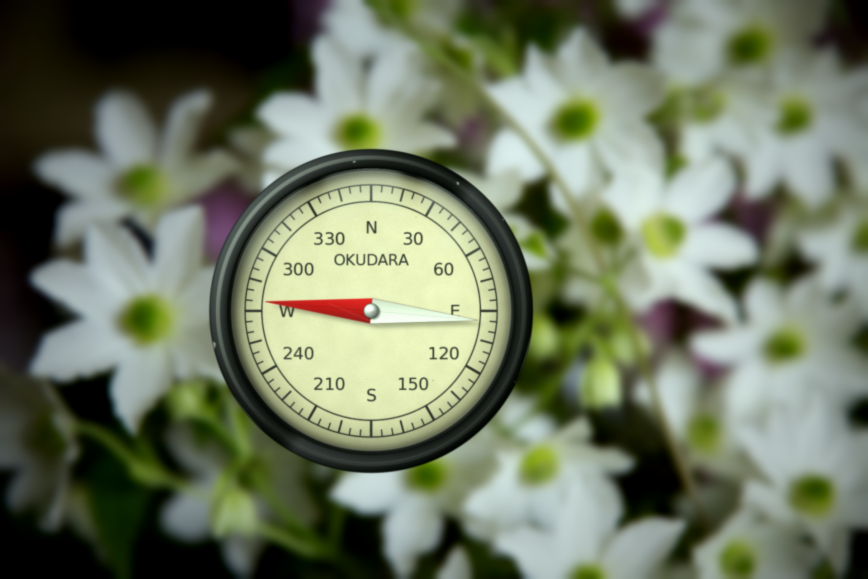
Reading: 275 °
